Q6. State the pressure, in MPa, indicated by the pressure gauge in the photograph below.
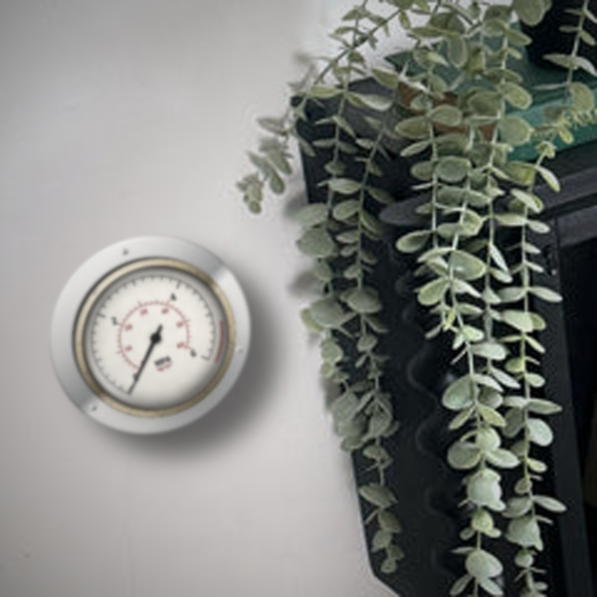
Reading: 0 MPa
